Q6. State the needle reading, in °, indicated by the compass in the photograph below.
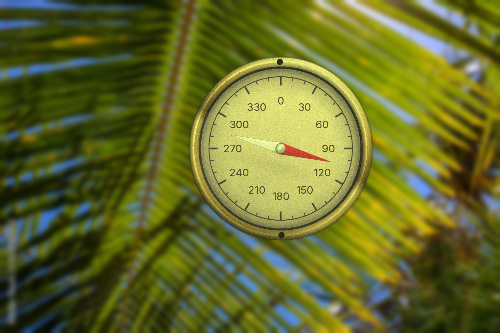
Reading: 105 °
